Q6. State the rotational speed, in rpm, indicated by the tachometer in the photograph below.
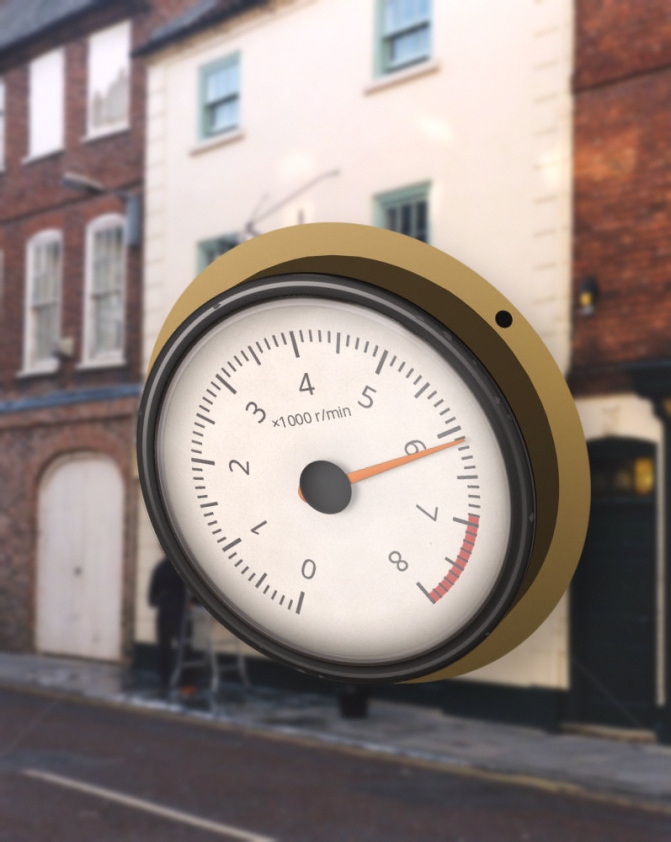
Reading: 6100 rpm
